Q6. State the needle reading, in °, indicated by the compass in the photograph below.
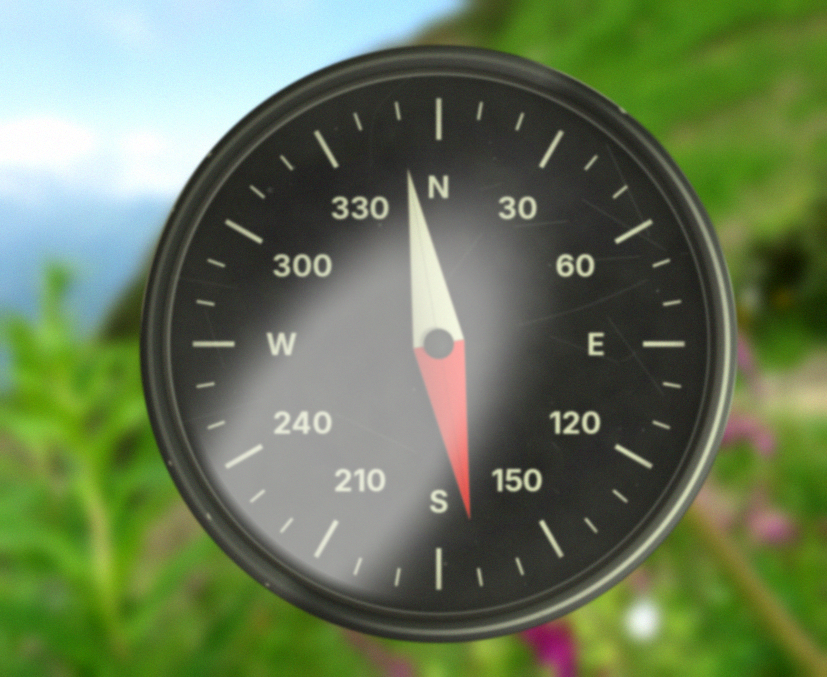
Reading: 170 °
